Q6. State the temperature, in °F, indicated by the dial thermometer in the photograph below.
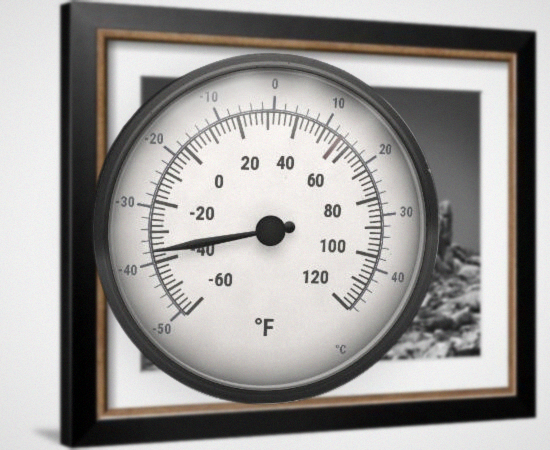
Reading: -36 °F
